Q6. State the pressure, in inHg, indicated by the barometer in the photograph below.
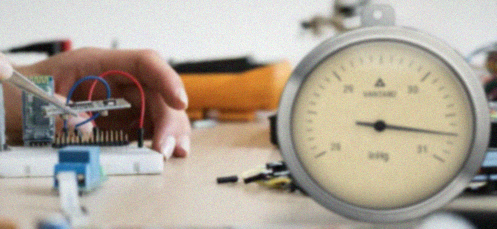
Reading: 30.7 inHg
